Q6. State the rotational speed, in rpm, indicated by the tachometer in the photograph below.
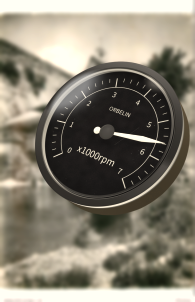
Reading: 5600 rpm
